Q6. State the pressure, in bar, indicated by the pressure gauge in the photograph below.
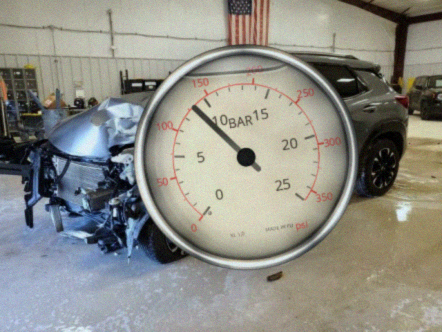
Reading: 9 bar
